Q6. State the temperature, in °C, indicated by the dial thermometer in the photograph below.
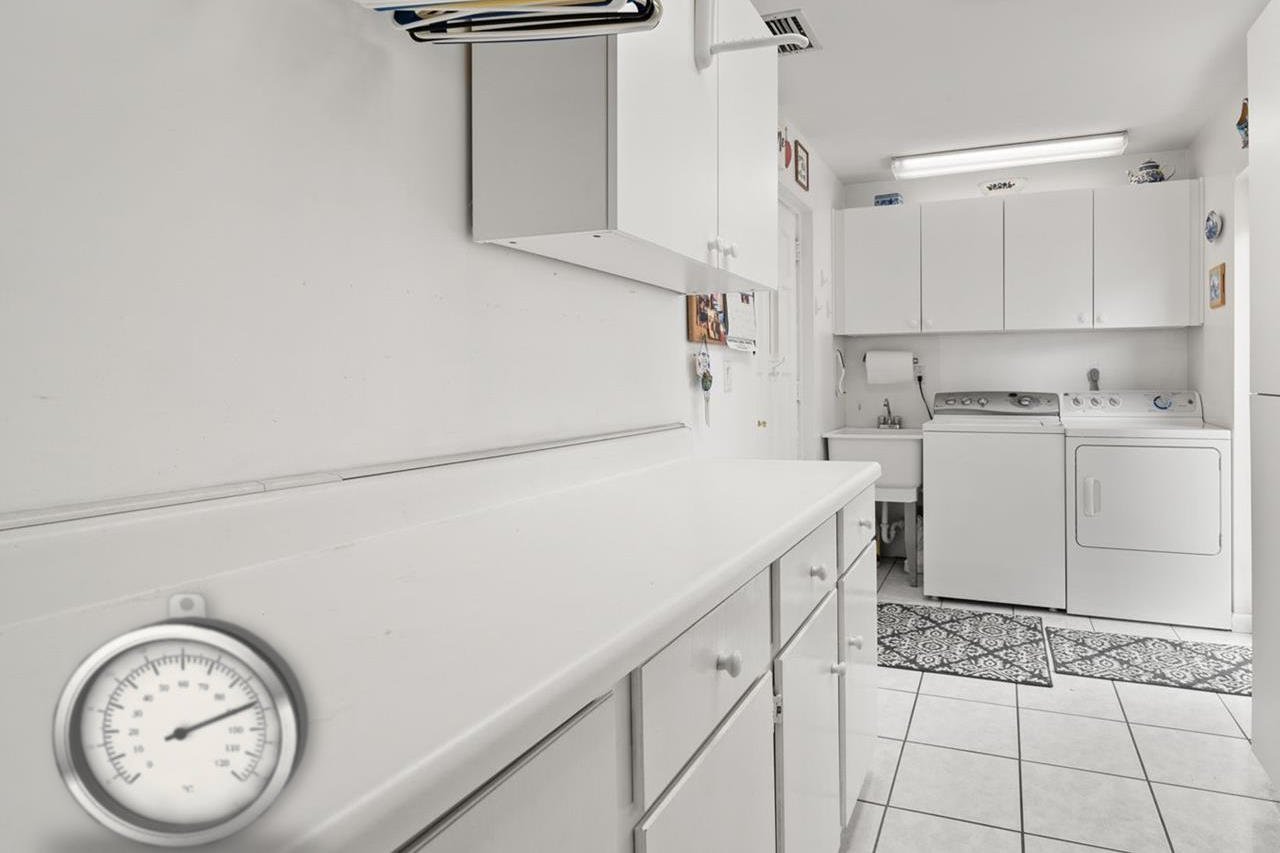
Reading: 90 °C
